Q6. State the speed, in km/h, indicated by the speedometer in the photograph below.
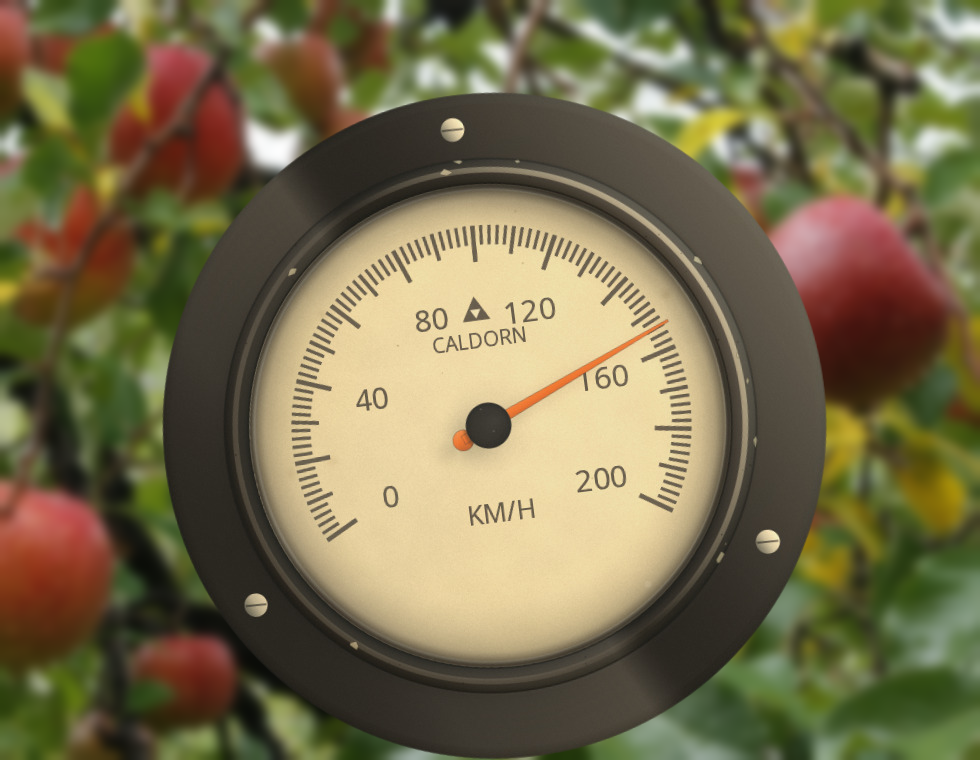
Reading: 154 km/h
